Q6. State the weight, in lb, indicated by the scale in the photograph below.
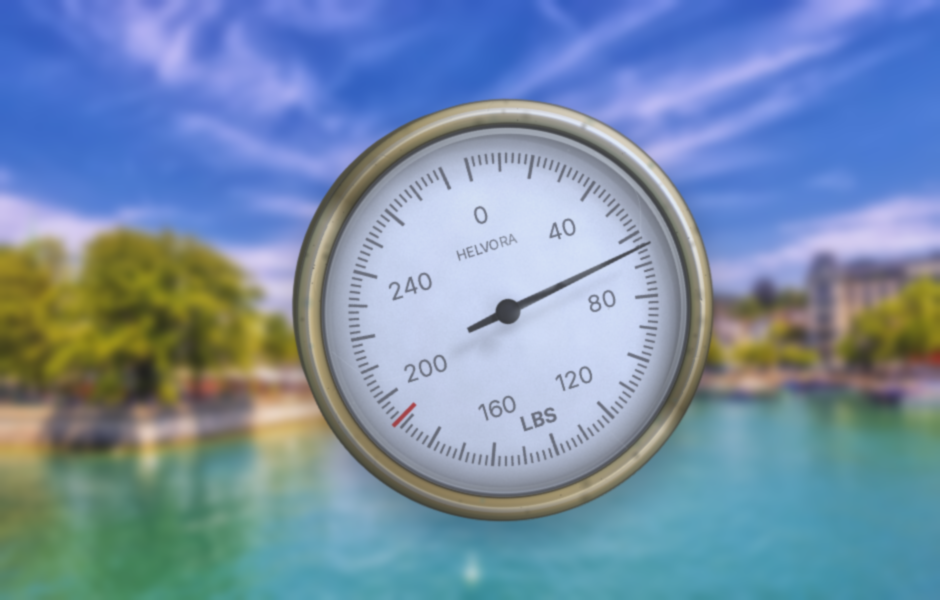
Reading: 64 lb
